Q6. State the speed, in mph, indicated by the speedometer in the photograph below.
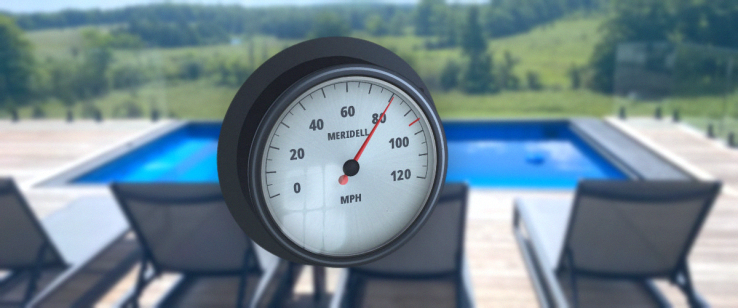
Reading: 80 mph
